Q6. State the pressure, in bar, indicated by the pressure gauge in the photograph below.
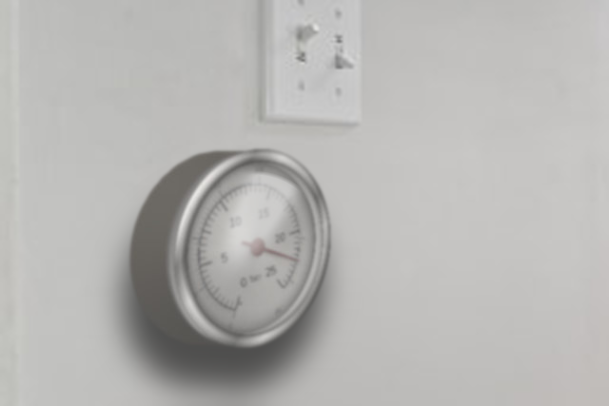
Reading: 22.5 bar
